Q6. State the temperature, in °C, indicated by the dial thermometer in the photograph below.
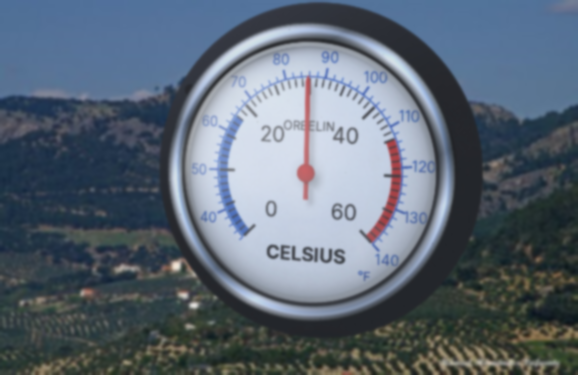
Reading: 30 °C
